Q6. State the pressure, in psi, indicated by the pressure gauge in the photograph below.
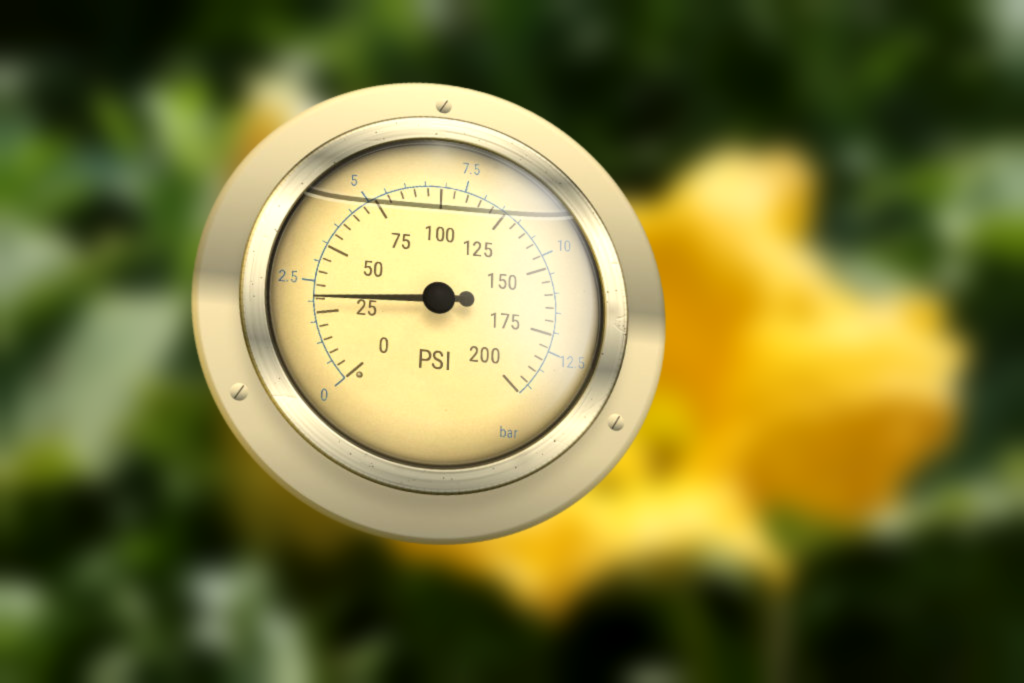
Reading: 30 psi
